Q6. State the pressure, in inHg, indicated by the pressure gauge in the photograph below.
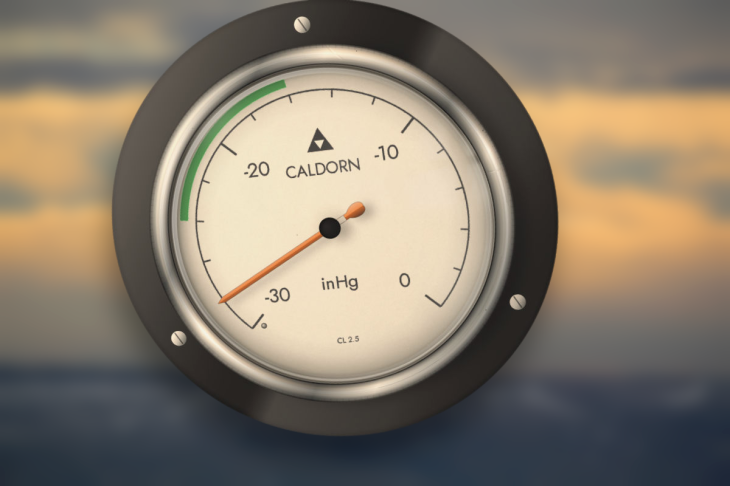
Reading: -28 inHg
